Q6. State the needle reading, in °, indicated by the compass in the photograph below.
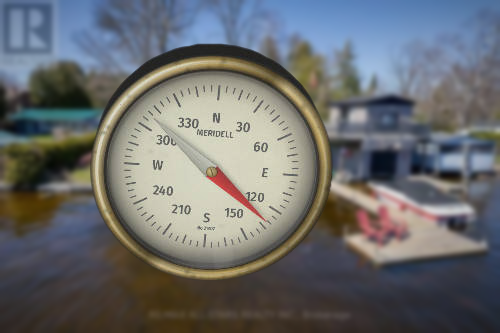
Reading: 130 °
